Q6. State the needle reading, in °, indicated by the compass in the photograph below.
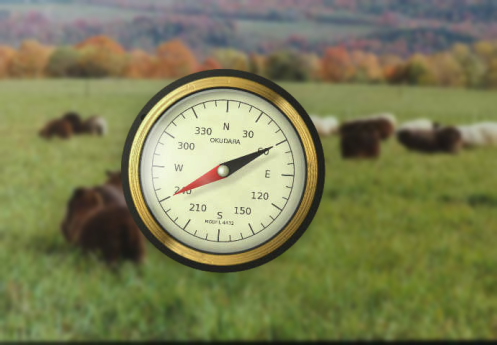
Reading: 240 °
